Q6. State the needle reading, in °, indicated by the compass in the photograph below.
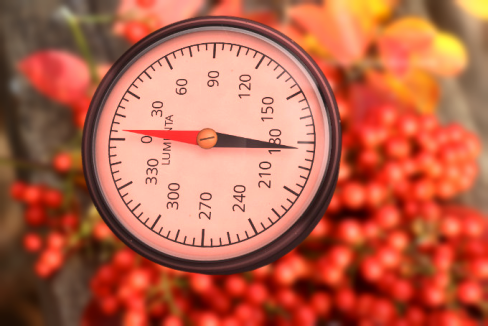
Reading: 5 °
